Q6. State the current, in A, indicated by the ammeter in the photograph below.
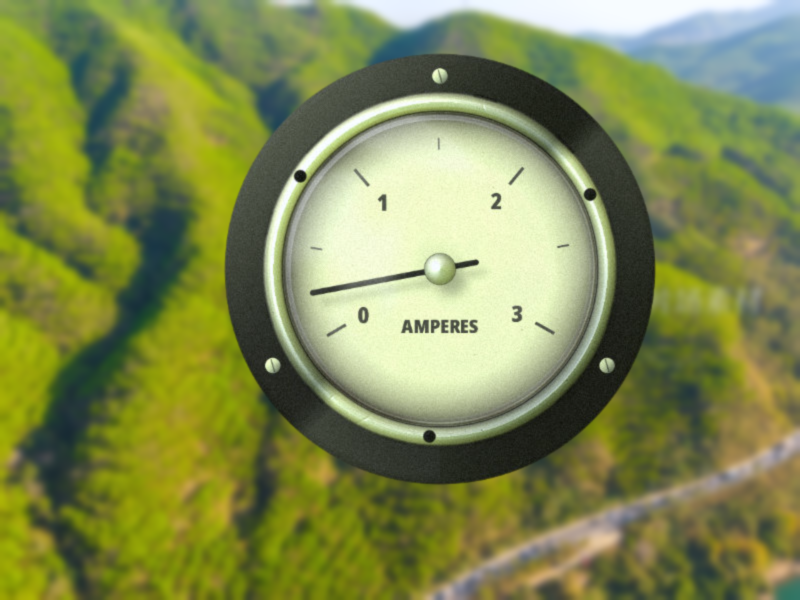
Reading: 0.25 A
